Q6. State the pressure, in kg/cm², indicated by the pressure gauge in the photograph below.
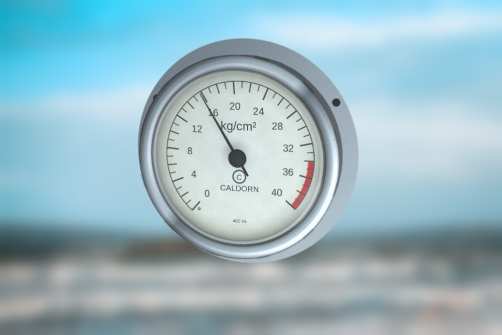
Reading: 16 kg/cm²
